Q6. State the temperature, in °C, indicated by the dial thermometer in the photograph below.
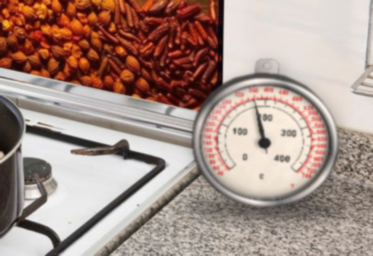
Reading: 180 °C
